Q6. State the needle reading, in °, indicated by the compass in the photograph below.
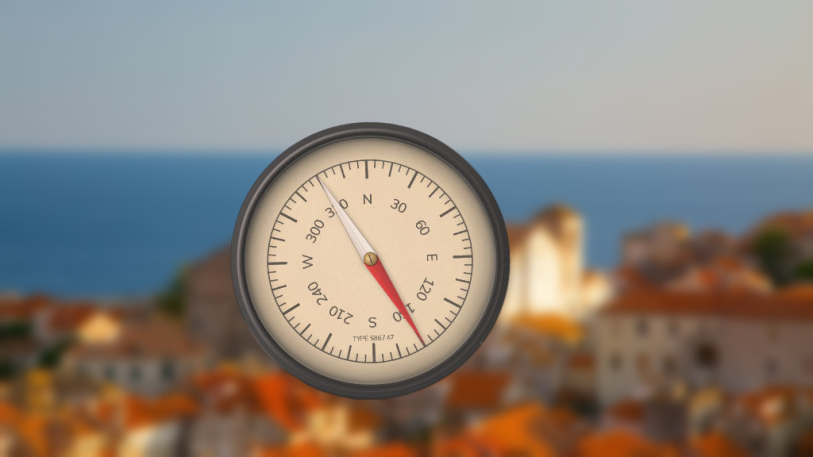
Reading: 150 °
